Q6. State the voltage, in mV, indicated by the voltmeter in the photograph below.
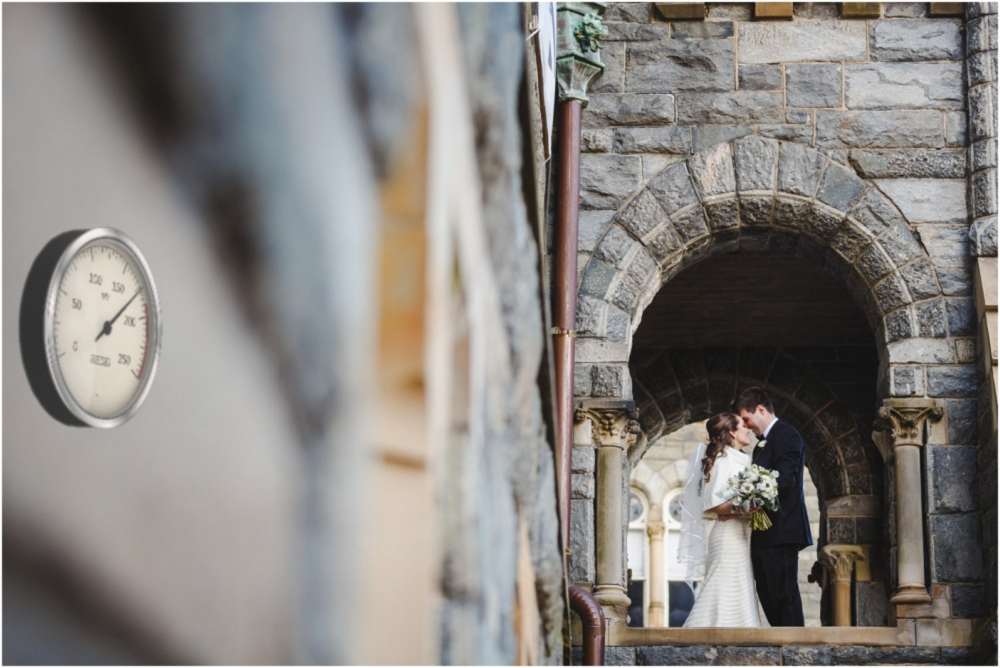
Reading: 175 mV
